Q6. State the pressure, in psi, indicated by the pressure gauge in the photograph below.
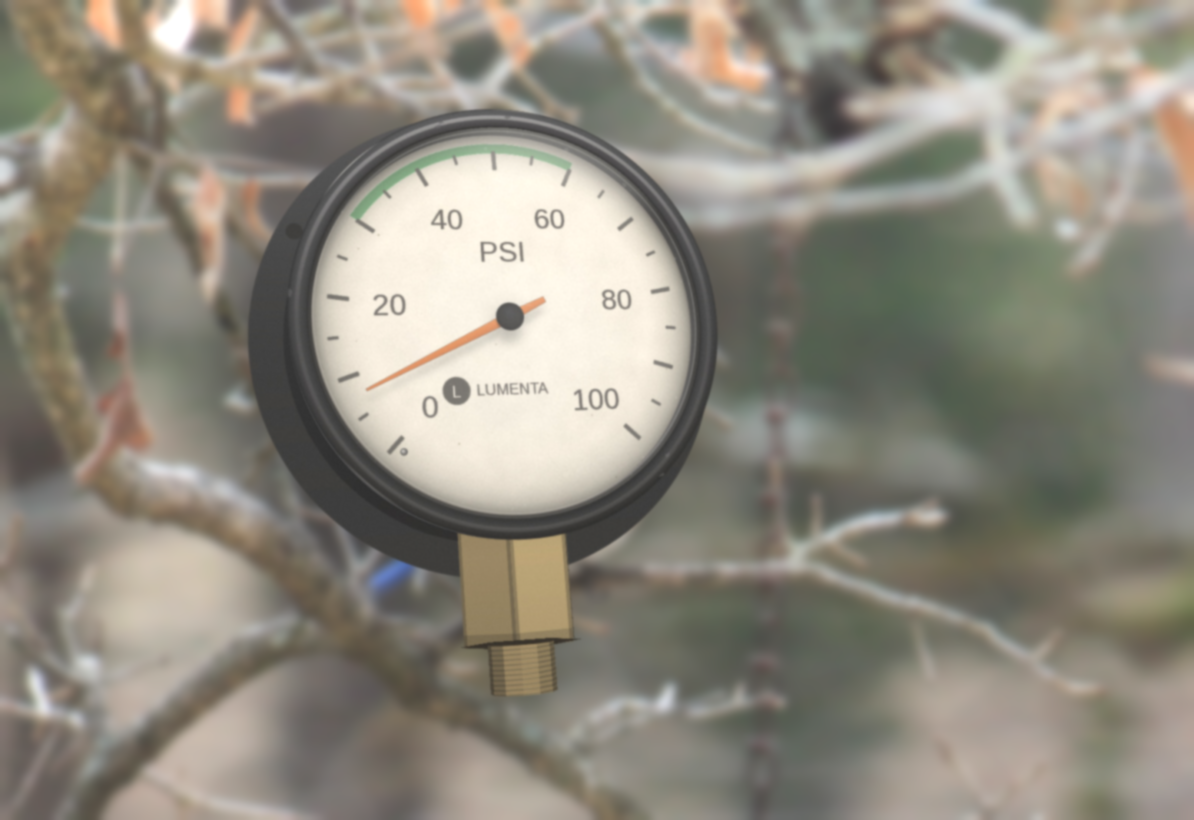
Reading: 7.5 psi
